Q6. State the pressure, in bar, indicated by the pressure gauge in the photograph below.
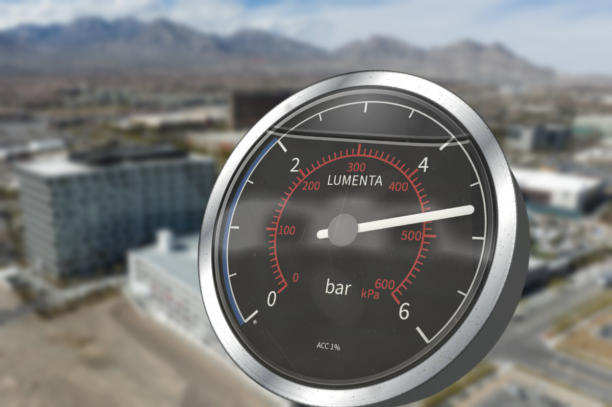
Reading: 4.75 bar
